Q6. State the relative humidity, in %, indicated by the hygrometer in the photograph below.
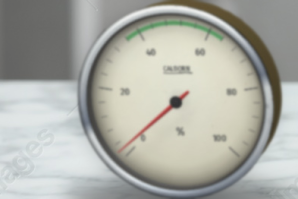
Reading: 2 %
